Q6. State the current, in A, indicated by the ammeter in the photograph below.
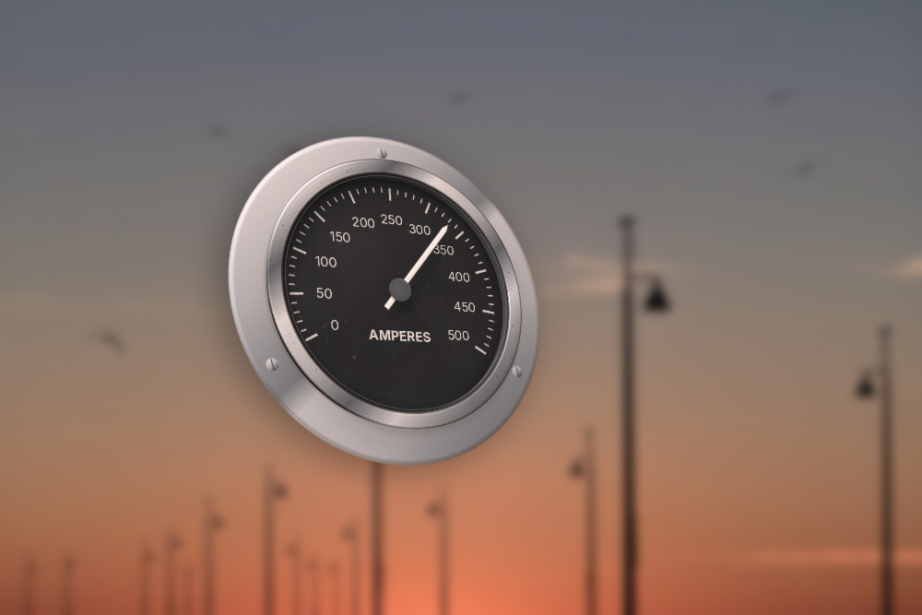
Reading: 330 A
